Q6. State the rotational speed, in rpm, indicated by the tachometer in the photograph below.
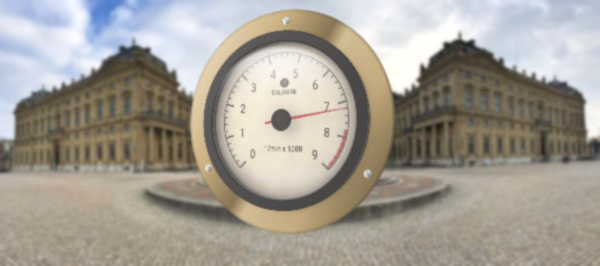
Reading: 7200 rpm
